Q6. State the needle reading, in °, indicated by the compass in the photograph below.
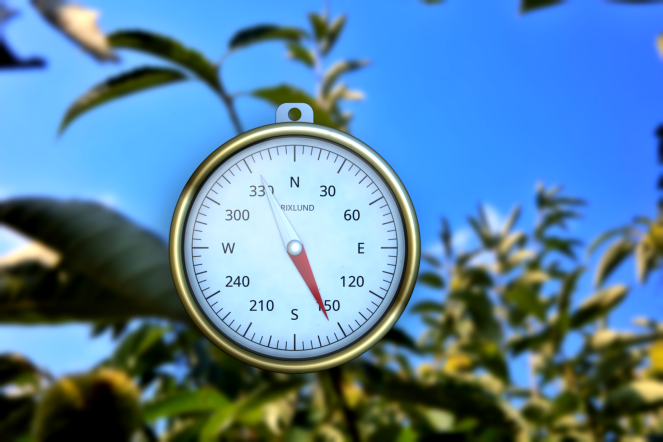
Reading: 155 °
